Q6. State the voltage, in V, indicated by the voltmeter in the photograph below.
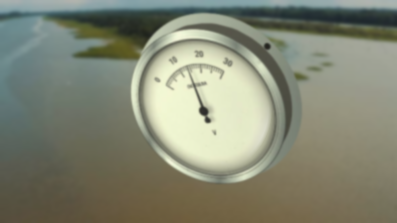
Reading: 15 V
